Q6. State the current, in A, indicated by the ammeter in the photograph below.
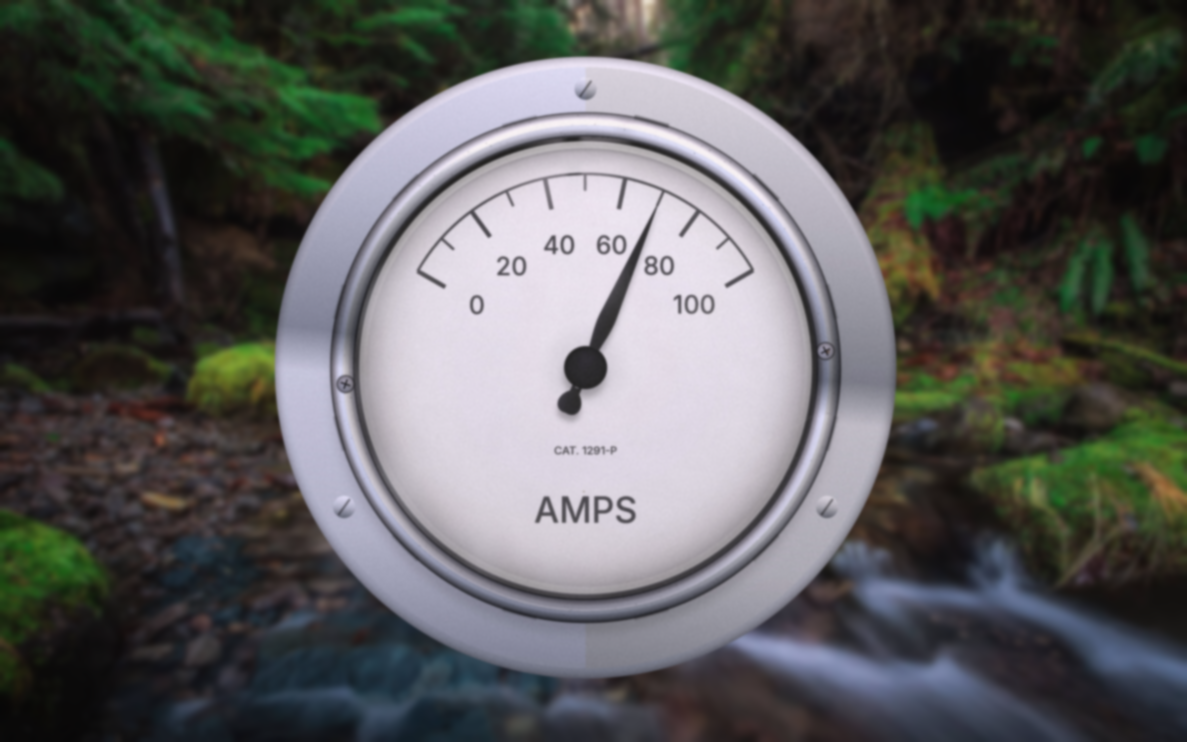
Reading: 70 A
